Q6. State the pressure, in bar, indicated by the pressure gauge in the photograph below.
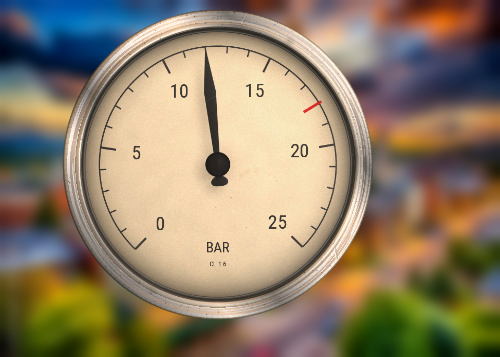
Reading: 12 bar
